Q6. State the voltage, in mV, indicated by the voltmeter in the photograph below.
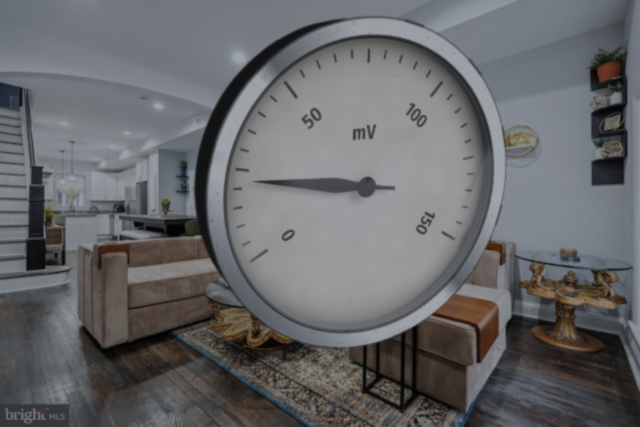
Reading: 22.5 mV
